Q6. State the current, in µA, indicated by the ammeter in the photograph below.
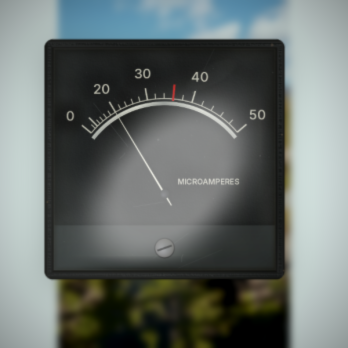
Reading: 20 µA
